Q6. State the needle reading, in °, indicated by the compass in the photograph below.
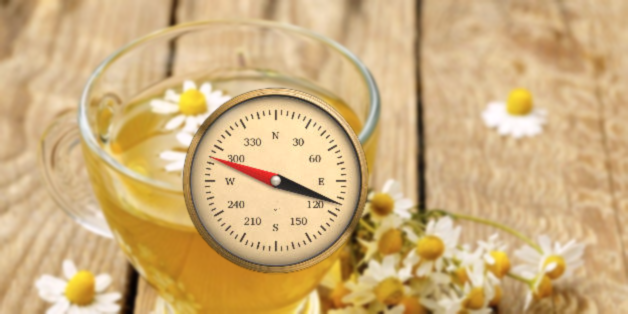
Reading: 290 °
